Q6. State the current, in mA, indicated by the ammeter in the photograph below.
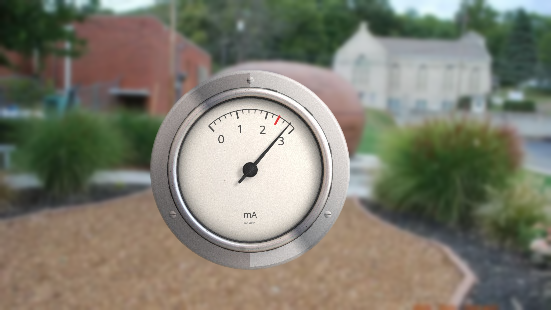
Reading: 2.8 mA
